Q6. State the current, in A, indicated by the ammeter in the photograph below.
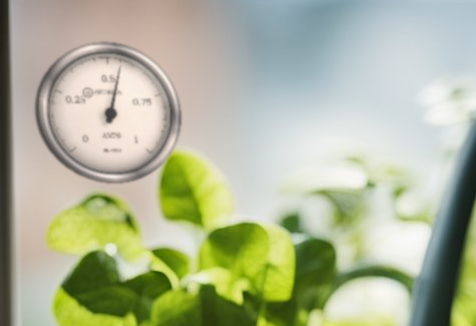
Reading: 0.55 A
